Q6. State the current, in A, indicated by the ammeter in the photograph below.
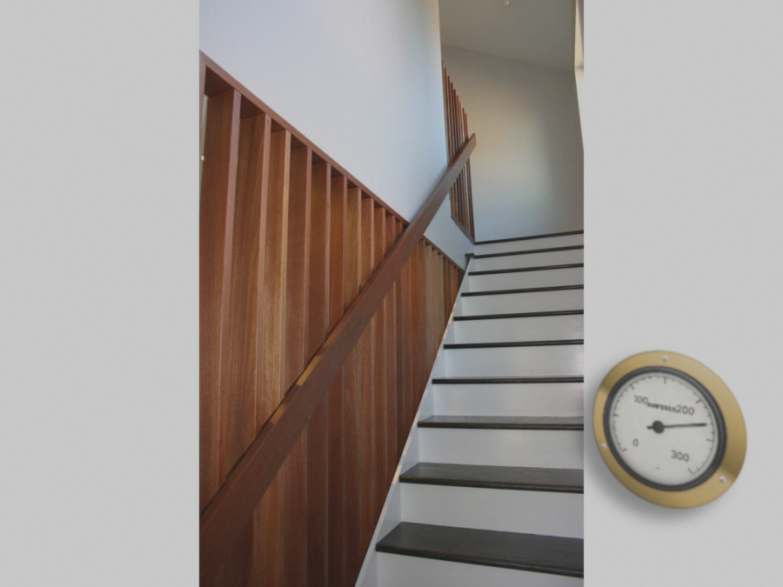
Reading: 230 A
